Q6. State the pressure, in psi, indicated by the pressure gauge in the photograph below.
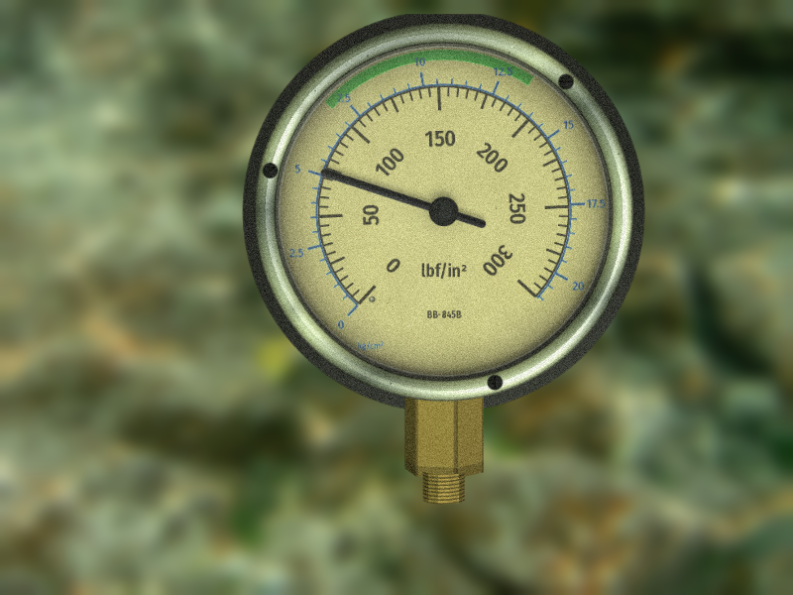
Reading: 72.5 psi
